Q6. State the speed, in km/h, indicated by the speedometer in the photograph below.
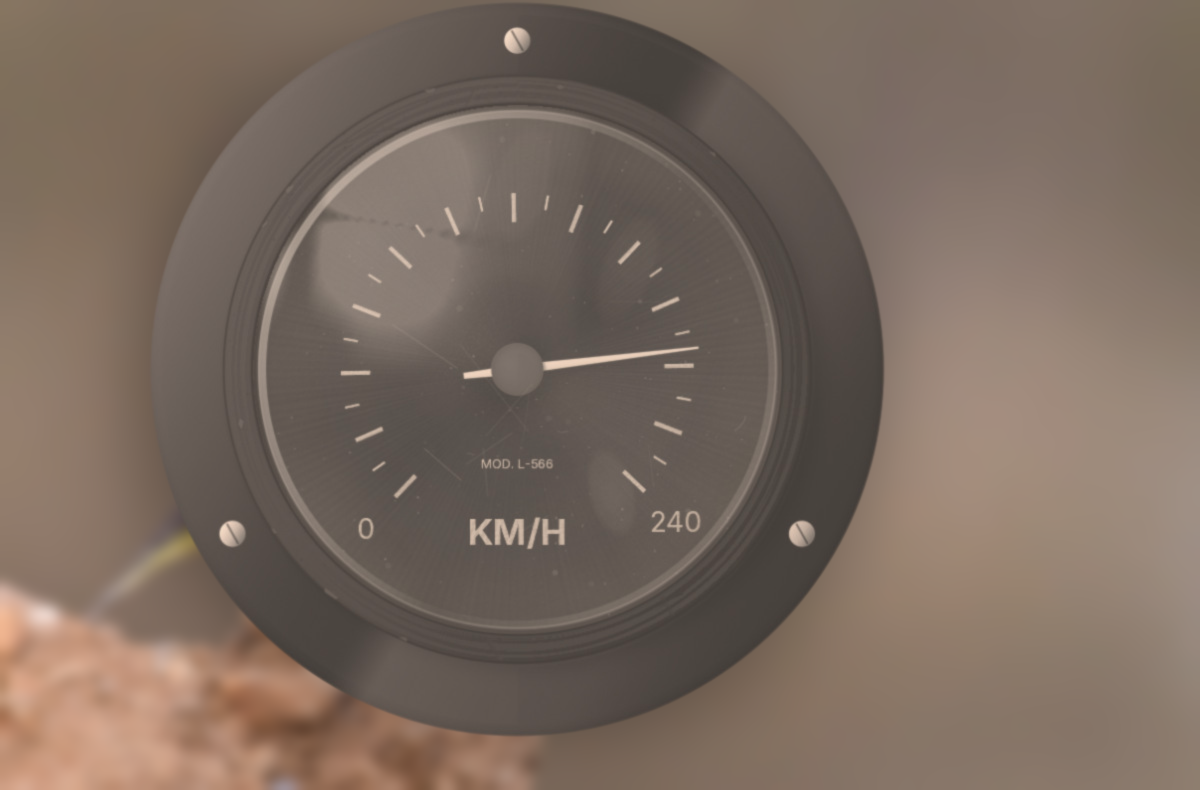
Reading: 195 km/h
